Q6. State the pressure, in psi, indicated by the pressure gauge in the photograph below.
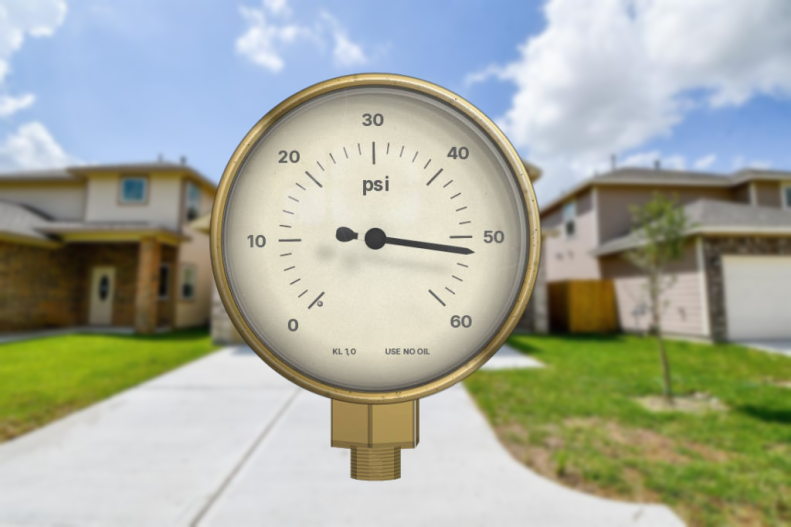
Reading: 52 psi
